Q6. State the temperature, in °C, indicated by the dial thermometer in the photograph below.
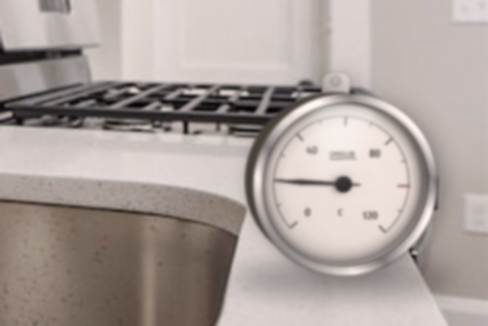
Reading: 20 °C
